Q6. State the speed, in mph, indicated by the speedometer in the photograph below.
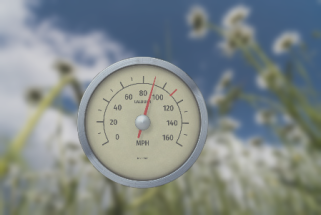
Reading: 90 mph
